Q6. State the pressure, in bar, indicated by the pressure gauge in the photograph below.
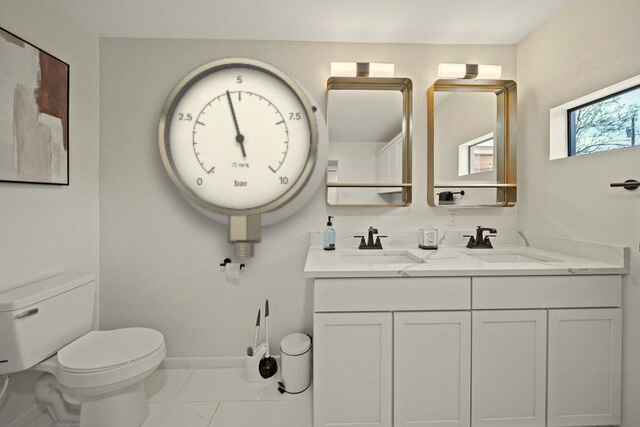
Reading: 4.5 bar
